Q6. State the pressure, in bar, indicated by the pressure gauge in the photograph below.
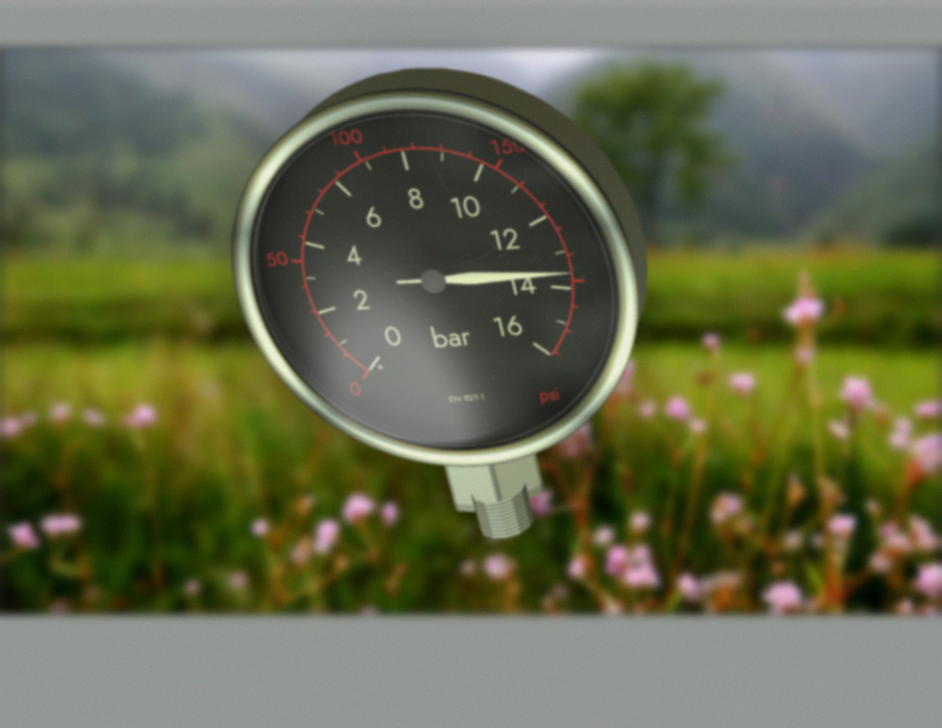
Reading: 13.5 bar
